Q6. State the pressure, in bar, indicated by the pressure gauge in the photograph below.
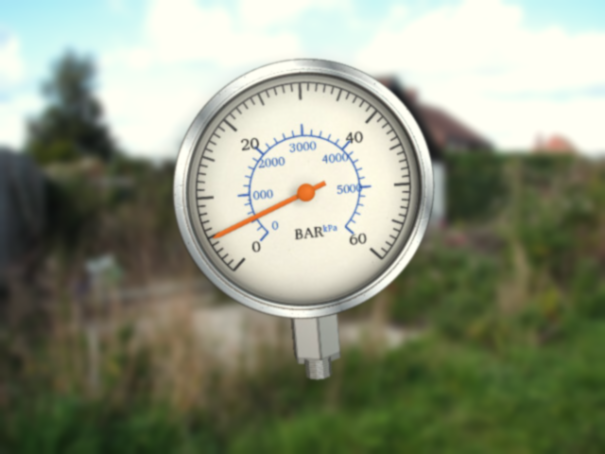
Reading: 5 bar
